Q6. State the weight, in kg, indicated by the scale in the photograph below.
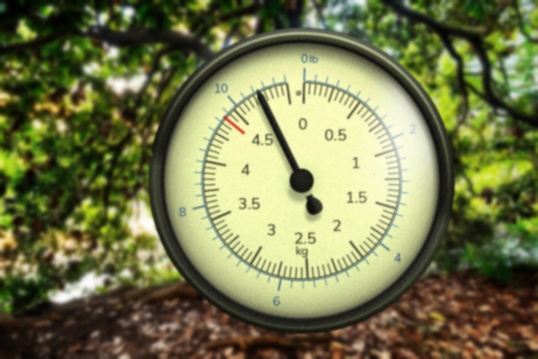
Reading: 4.75 kg
